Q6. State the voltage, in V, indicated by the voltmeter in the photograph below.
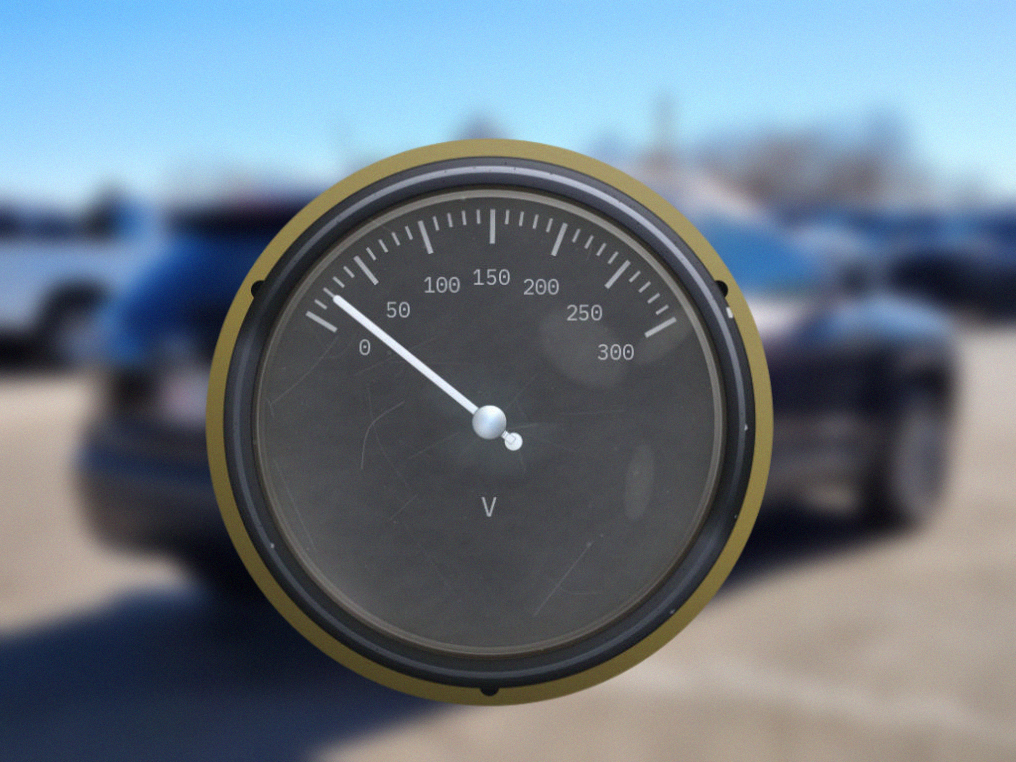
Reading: 20 V
